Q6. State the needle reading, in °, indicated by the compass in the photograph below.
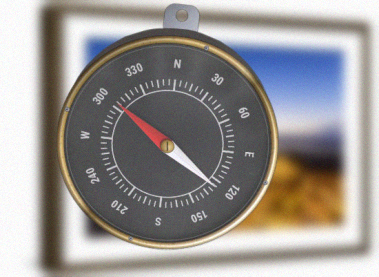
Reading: 305 °
